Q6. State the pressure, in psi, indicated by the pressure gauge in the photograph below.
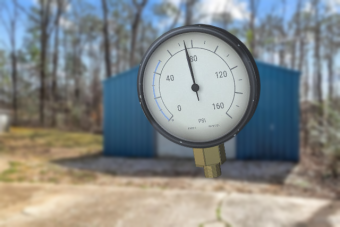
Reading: 75 psi
